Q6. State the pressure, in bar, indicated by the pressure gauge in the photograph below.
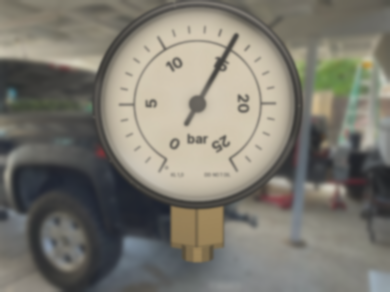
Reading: 15 bar
